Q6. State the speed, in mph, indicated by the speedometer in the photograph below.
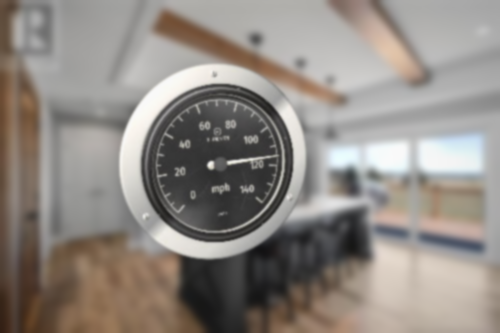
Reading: 115 mph
